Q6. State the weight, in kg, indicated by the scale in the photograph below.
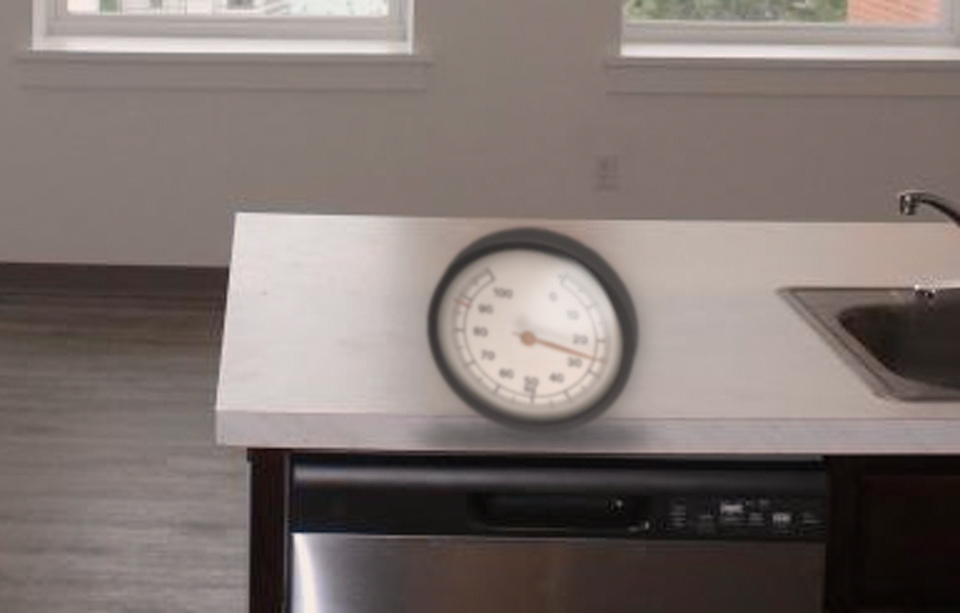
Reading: 25 kg
